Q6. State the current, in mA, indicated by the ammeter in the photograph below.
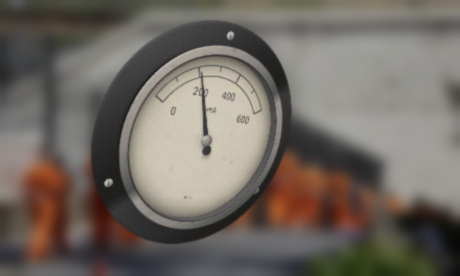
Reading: 200 mA
